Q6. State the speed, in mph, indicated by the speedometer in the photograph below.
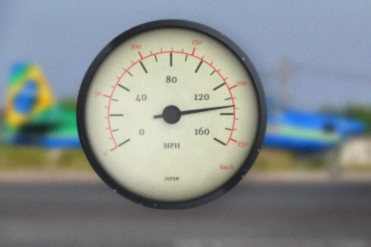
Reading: 135 mph
